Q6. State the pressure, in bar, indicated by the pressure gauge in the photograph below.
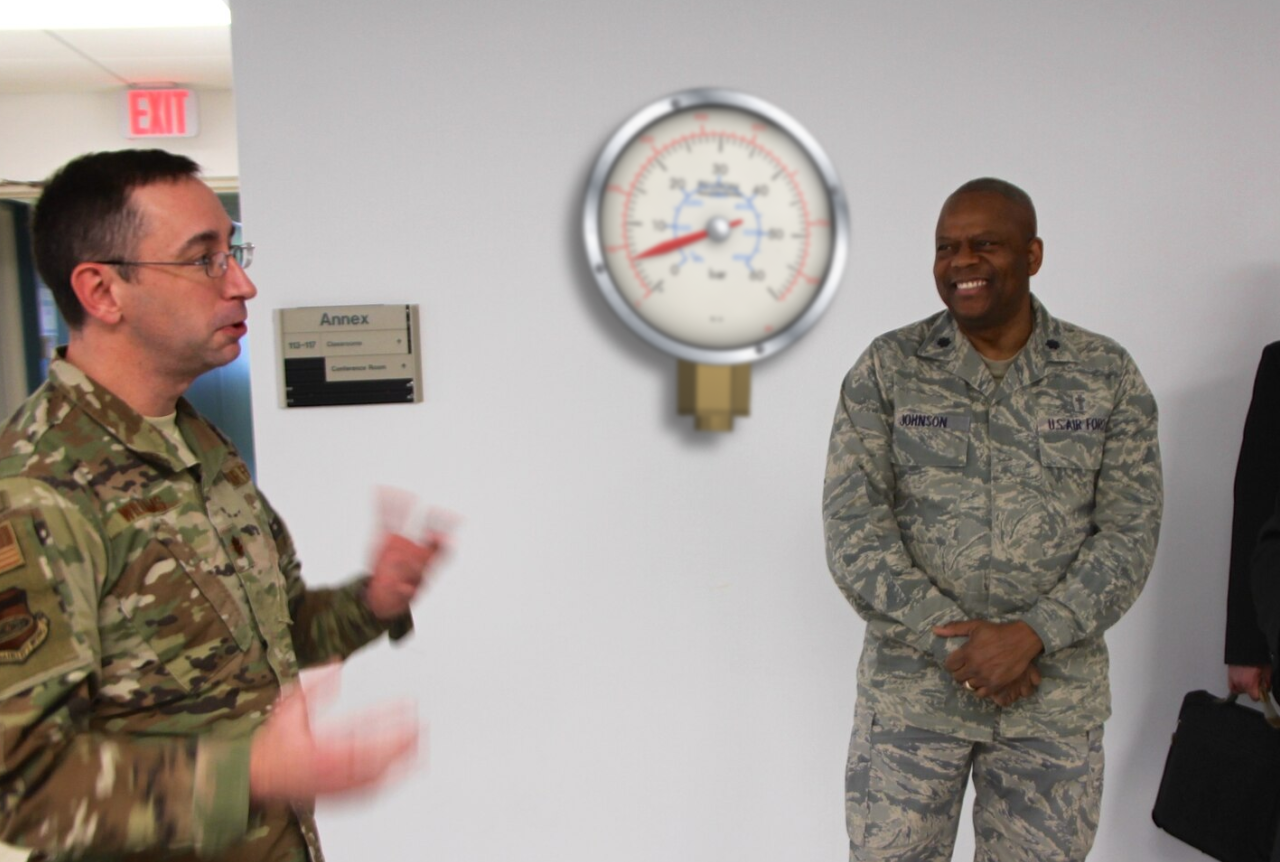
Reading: 5 bar
